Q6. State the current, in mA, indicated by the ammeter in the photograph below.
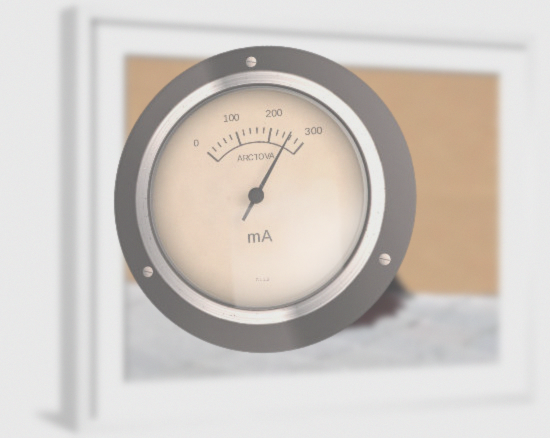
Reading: 260 mA
